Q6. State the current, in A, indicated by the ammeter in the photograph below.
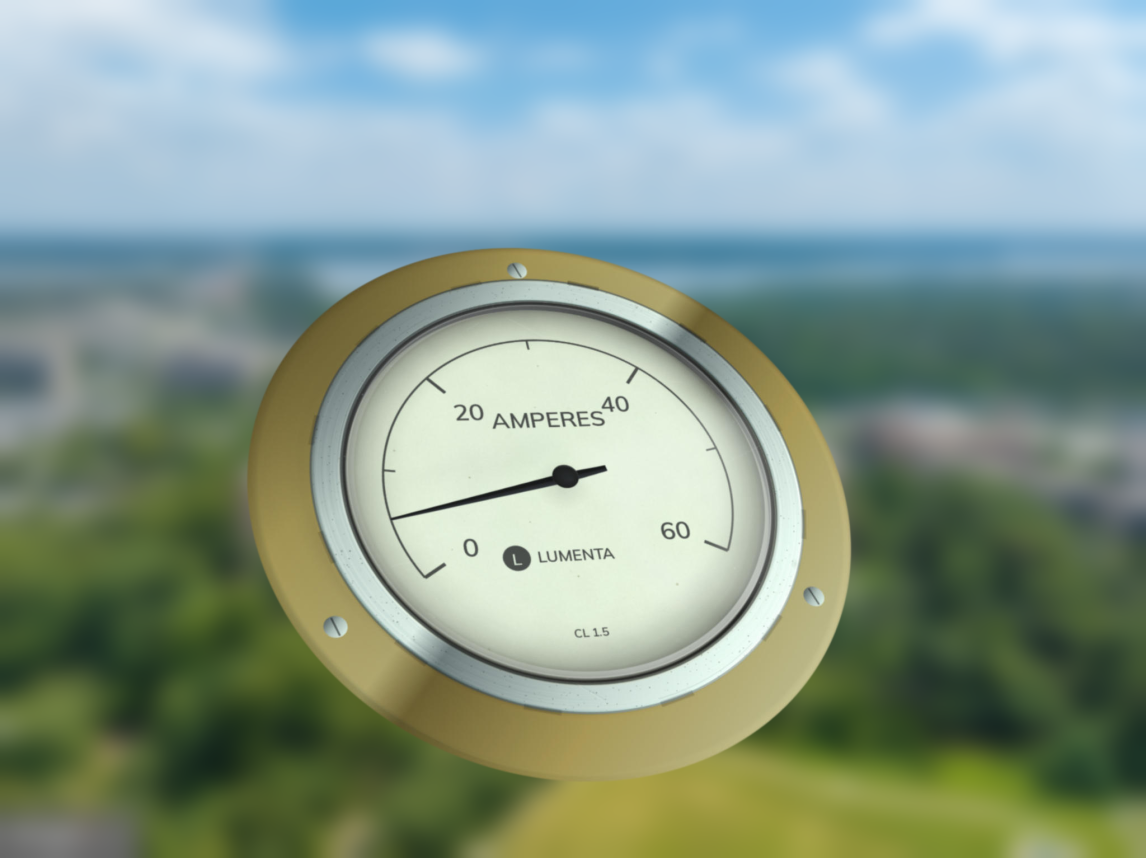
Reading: 5 A
